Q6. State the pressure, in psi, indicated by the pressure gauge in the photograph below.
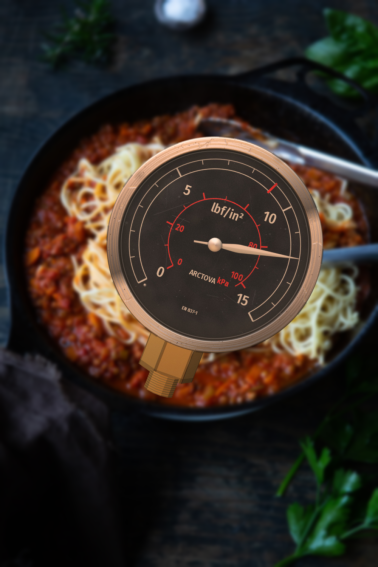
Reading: 12 psi
